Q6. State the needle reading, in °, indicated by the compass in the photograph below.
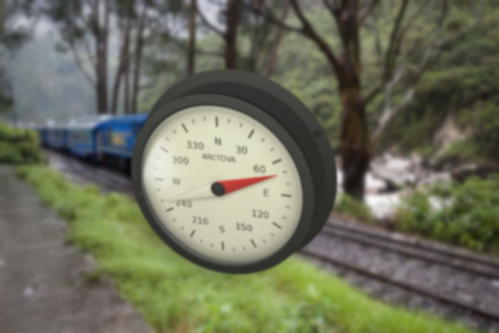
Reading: 70 °
